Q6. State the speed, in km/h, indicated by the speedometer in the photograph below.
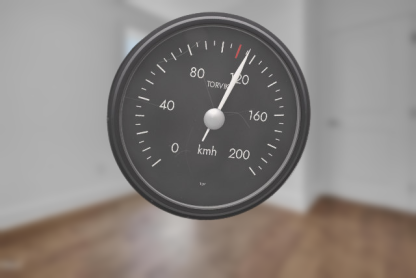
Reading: 115 km/h
